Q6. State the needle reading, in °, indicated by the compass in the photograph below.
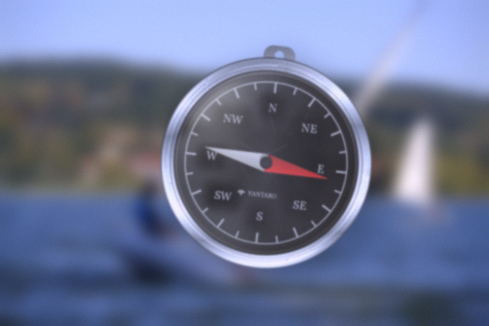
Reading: 97.5 °
